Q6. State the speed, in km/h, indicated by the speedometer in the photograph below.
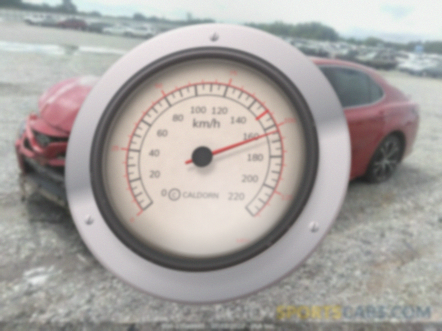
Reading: 165 km/h
